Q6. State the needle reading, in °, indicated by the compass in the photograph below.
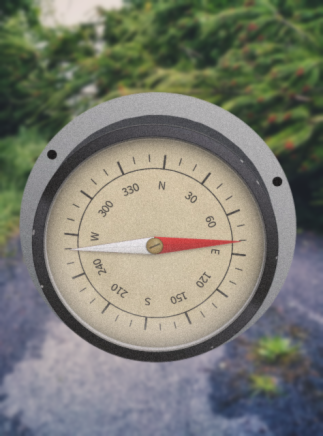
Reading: 80 °
